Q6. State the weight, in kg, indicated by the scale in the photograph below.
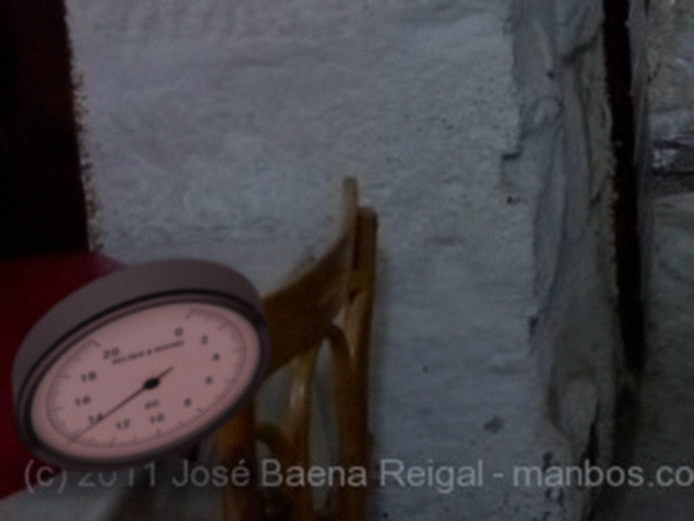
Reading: 14 kg
